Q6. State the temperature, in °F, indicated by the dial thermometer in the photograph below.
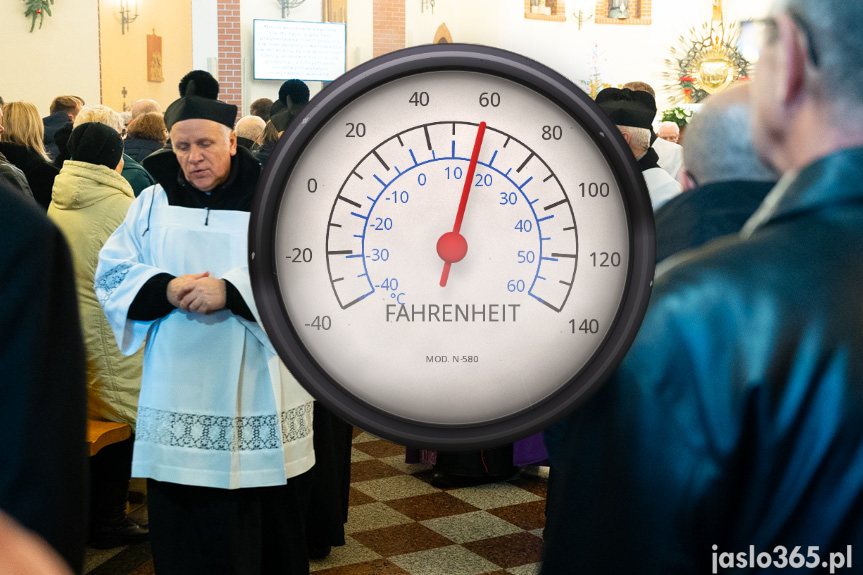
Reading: 60 °F
